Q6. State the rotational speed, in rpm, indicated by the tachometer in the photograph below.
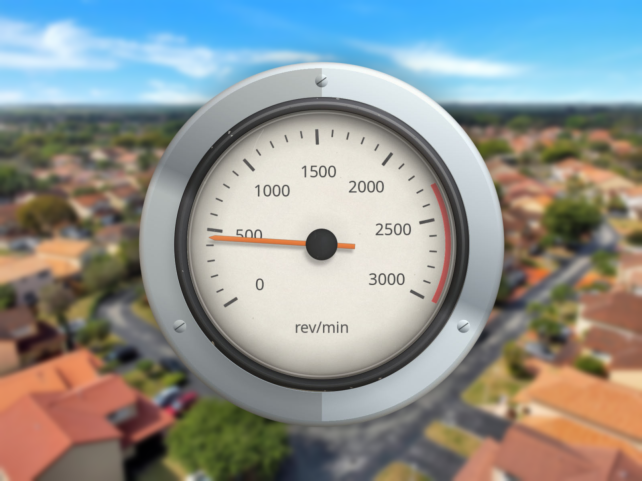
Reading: 450 rpm
